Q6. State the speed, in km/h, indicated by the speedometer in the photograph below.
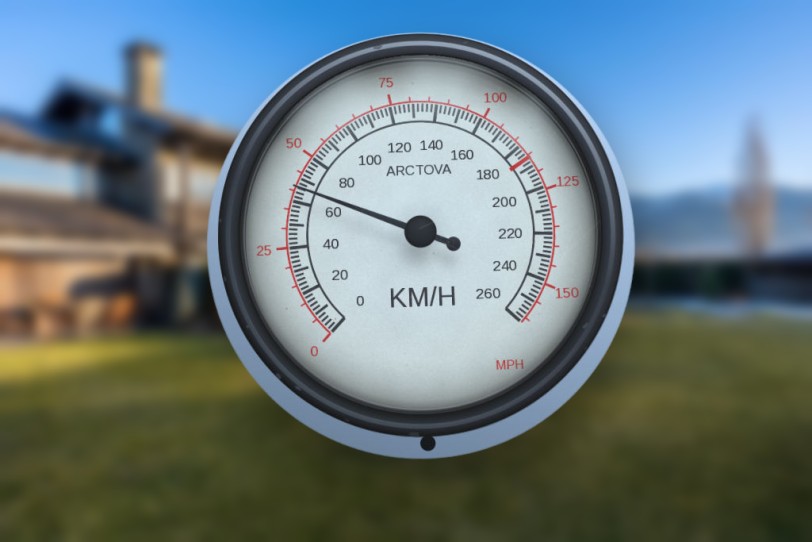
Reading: 66 km/h
